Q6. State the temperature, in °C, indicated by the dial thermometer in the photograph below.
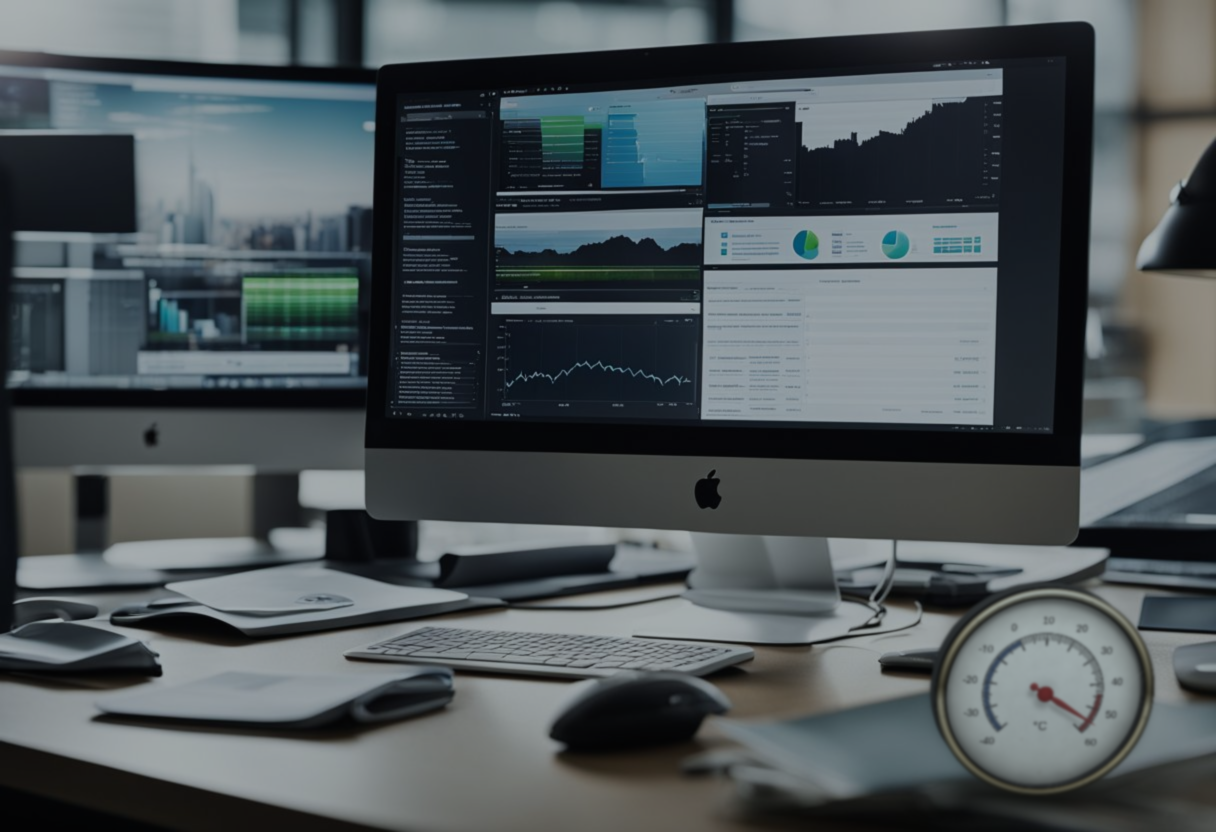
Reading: 55 °C
